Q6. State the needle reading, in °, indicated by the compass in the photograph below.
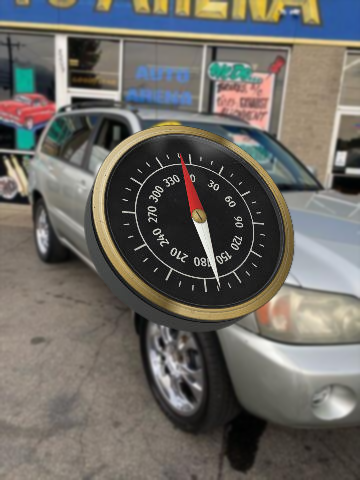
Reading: 350 °
